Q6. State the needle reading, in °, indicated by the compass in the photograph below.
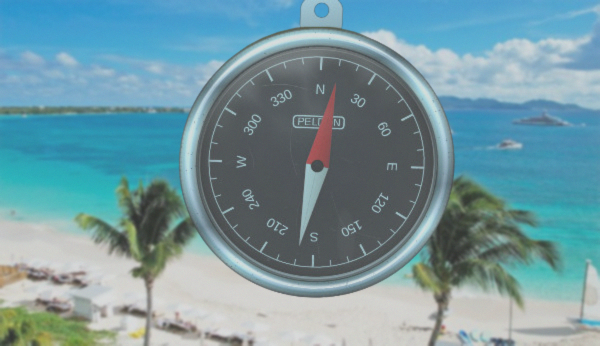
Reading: 10 °
